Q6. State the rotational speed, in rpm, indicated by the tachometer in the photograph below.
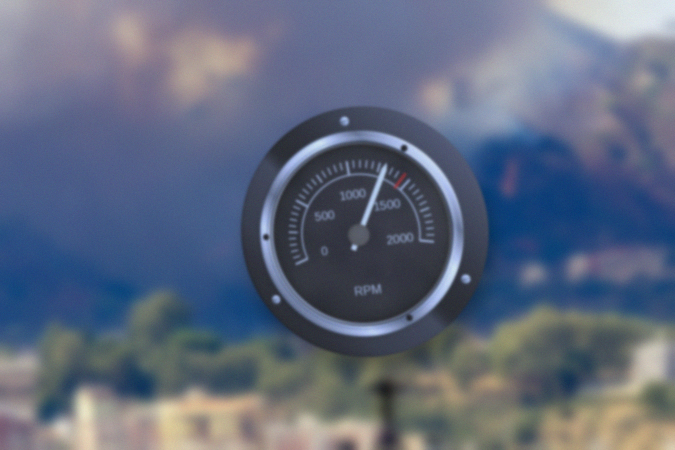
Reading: 1300 rpm
